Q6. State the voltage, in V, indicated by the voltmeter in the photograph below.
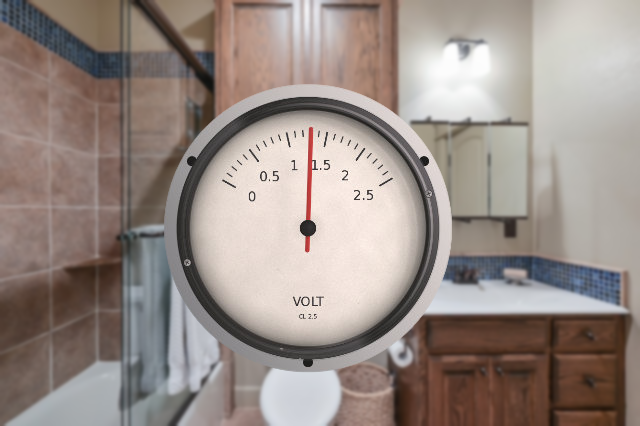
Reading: 1.3 V
